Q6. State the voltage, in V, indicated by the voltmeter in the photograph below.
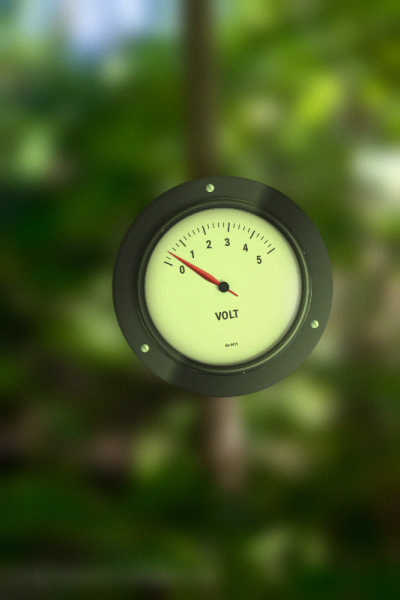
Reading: 0.4 V
